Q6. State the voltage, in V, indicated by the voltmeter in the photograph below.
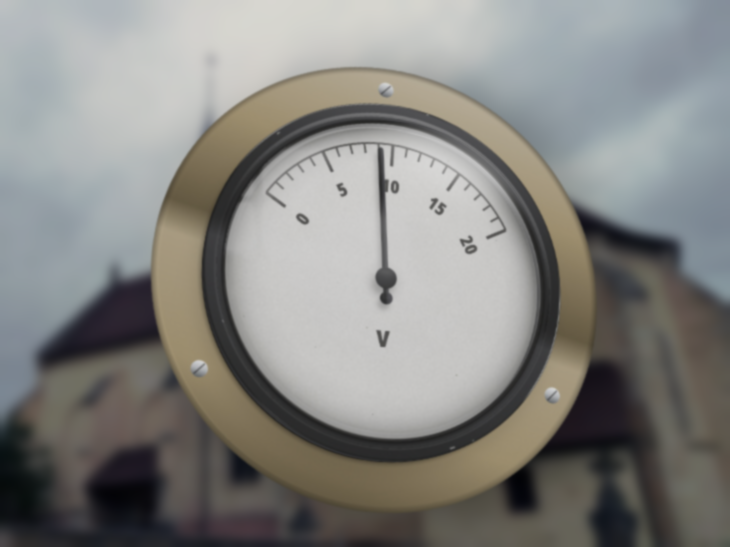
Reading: 9 V
